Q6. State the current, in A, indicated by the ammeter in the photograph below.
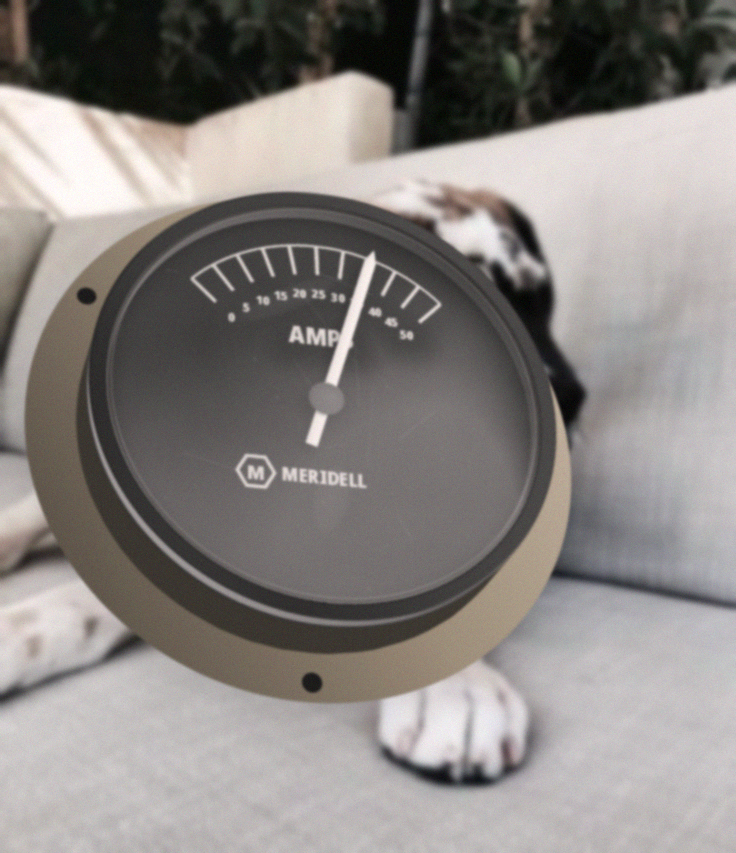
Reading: 35 A
